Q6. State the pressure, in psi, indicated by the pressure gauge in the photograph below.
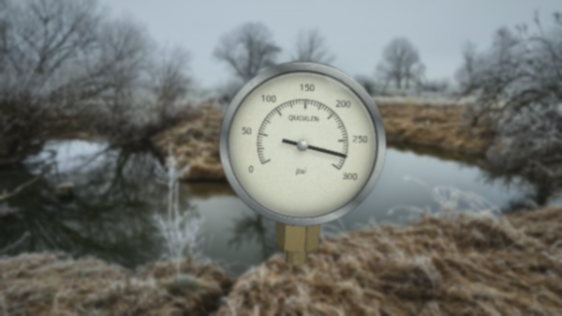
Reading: 275 psi
